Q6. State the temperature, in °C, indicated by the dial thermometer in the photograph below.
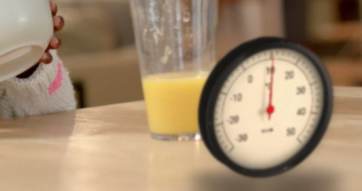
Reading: 10 °C
